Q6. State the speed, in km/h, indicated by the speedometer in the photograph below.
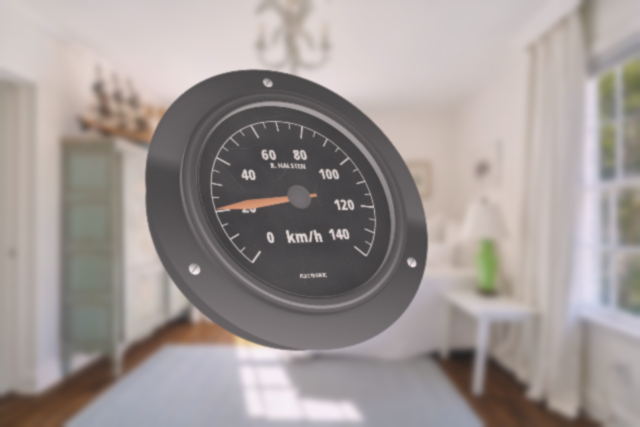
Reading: 20 km/h
